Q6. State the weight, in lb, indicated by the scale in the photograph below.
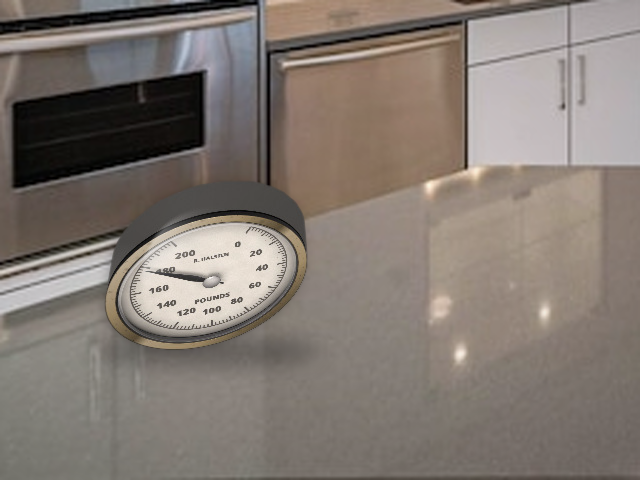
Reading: 180 lb
